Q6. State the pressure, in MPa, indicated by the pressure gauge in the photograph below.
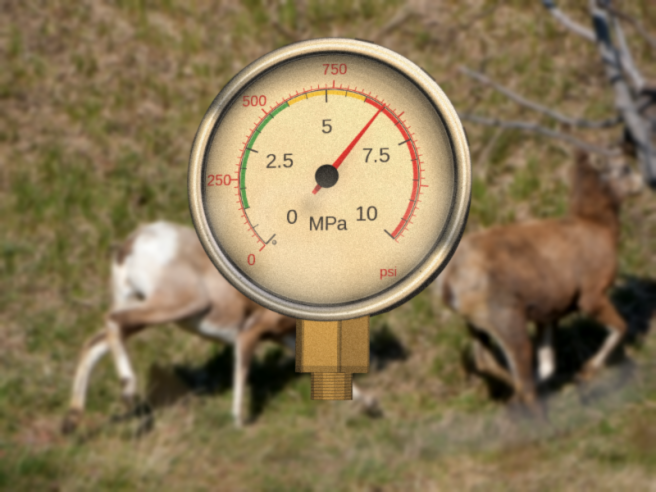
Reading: 6.5 MPa
